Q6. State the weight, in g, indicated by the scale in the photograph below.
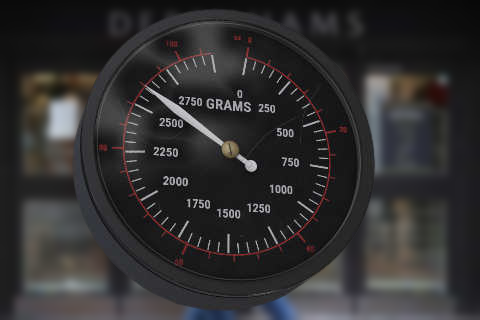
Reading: 2600 g
